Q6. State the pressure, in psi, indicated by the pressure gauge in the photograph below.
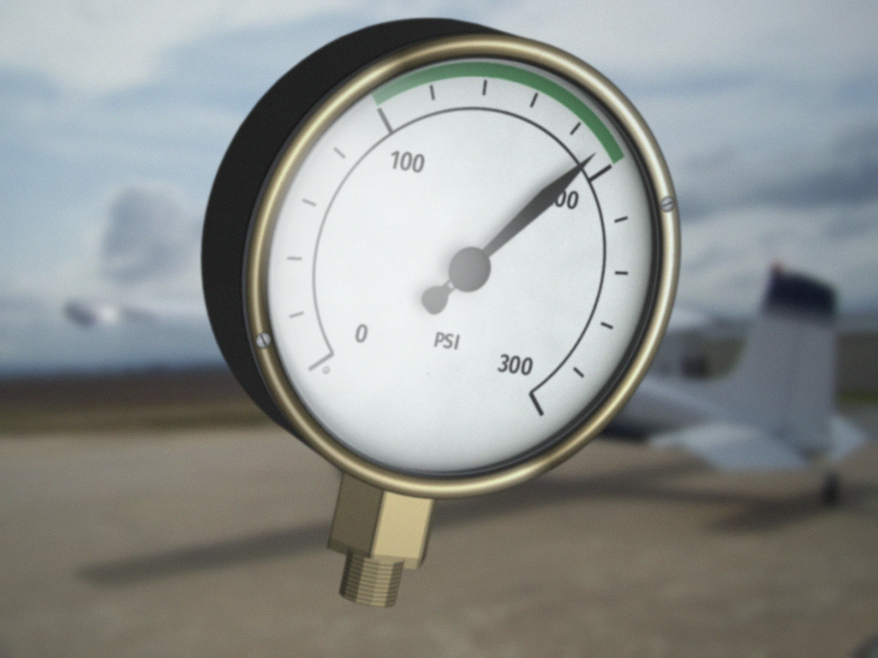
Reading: 190 psi
